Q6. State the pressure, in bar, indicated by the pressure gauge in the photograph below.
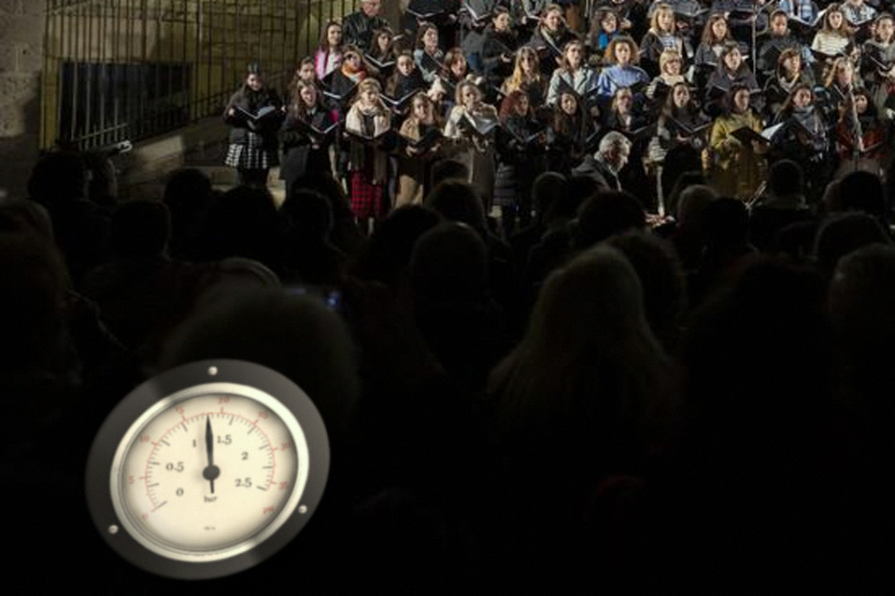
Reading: 1.25 bar
